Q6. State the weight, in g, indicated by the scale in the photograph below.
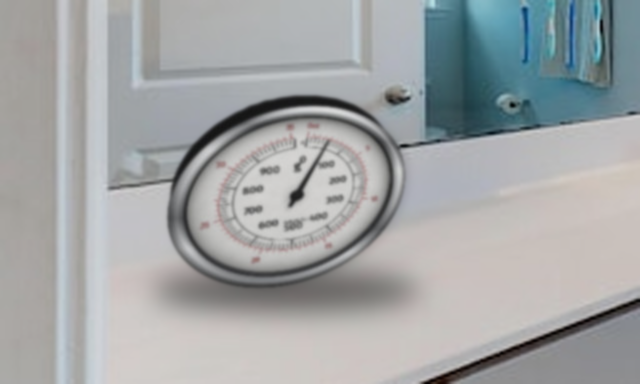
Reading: 50 g
